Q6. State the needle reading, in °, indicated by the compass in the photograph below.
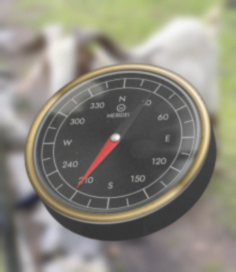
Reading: 210 °
